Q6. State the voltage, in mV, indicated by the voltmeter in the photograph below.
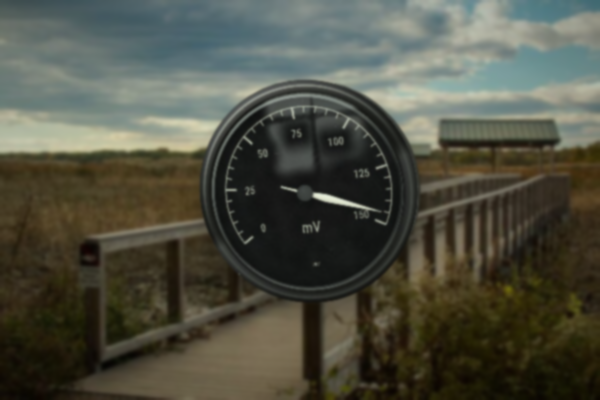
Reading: 145 mV
